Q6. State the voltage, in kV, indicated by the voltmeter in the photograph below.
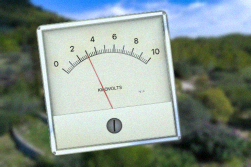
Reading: 3 kV
